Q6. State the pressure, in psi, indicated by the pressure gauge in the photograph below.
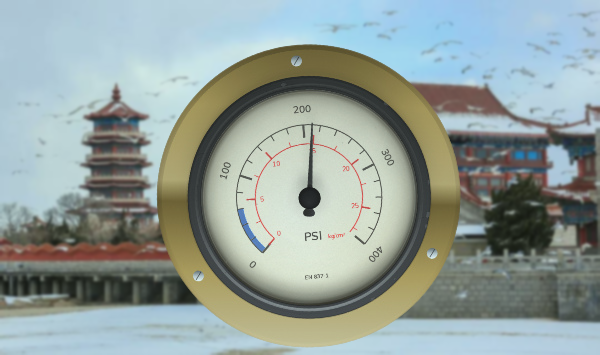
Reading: 210 psi
